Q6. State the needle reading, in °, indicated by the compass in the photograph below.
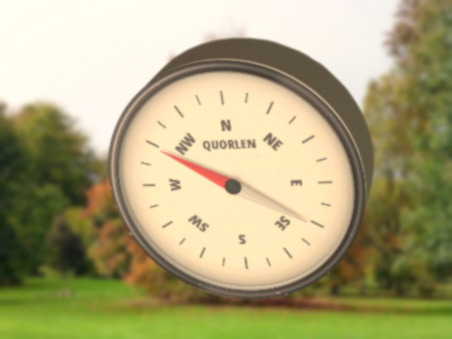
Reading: 300 °
